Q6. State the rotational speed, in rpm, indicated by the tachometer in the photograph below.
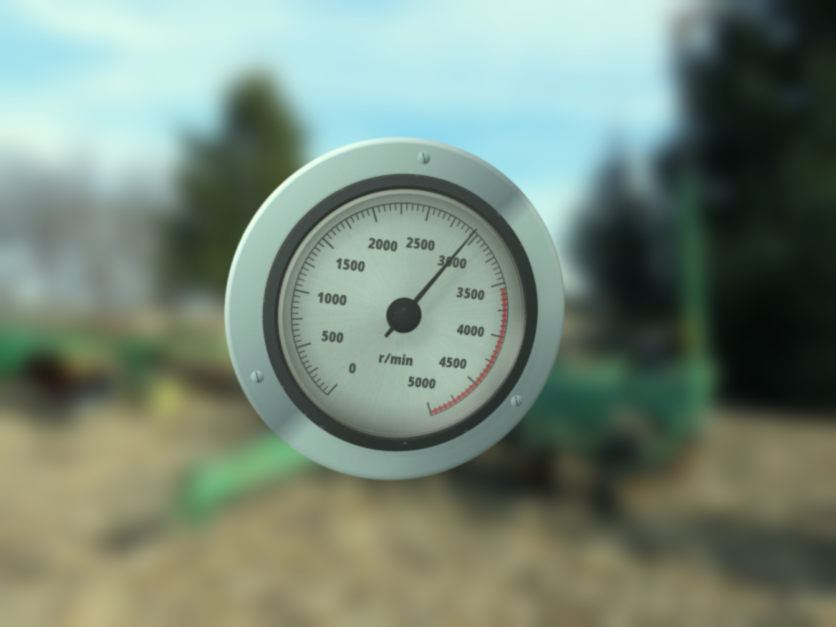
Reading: 2950 rpm
